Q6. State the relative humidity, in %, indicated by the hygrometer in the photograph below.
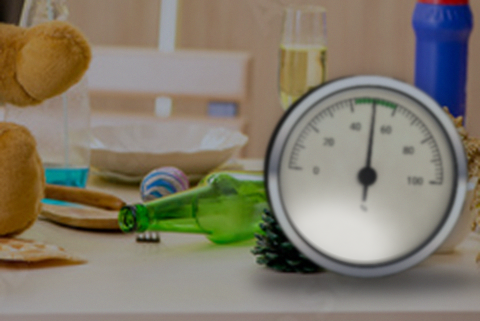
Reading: 50 %
